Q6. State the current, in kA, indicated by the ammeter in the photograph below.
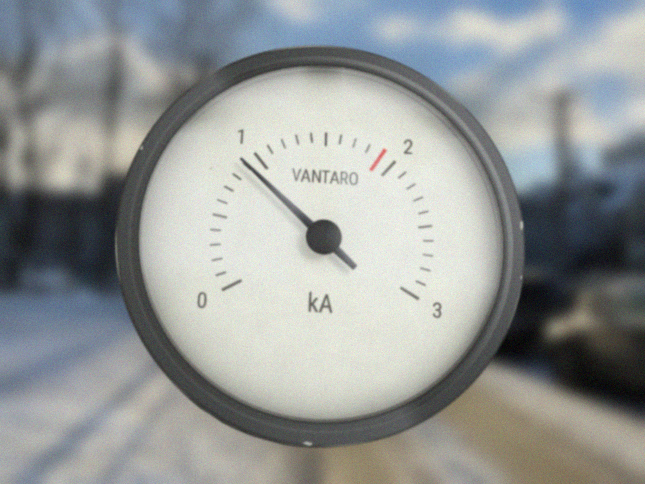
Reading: 0.9 kA
